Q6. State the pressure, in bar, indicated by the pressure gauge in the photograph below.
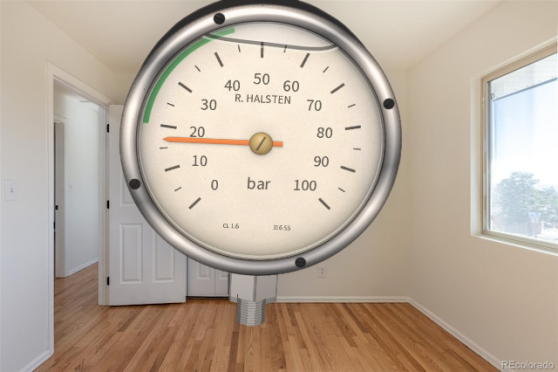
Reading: 17.5 bar
